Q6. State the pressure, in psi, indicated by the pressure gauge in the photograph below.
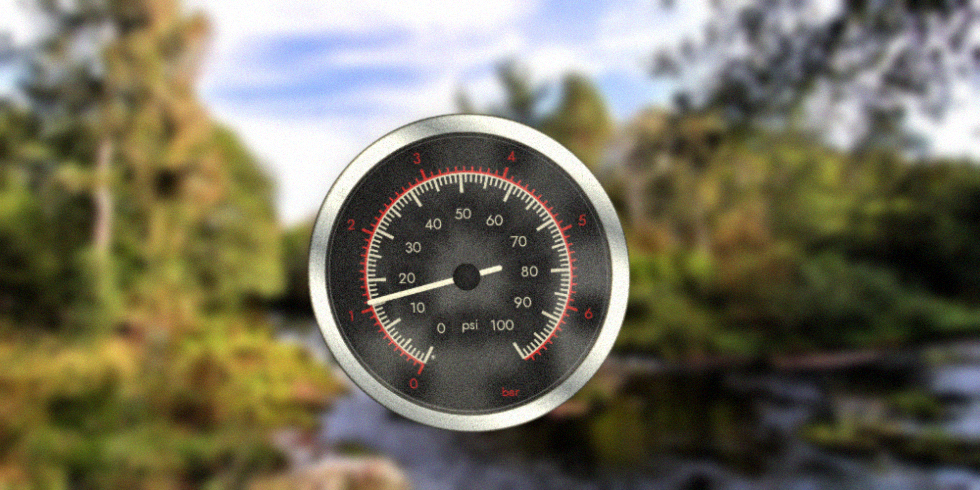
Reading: 16 psi
